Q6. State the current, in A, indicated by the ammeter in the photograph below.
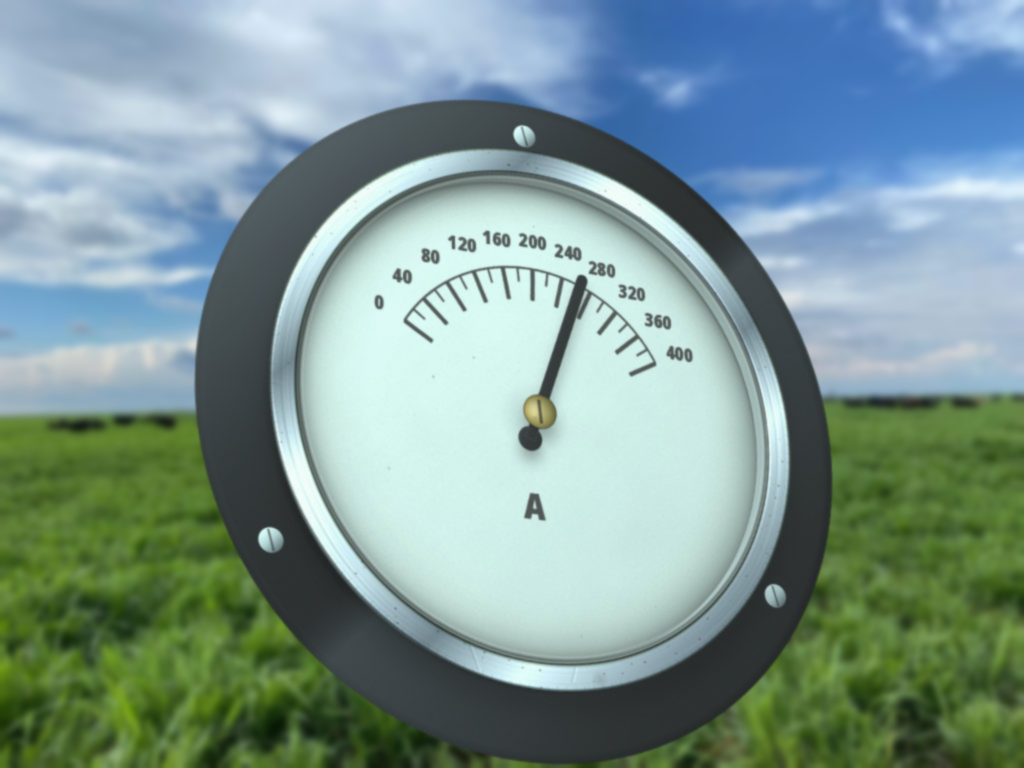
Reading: 260 A
